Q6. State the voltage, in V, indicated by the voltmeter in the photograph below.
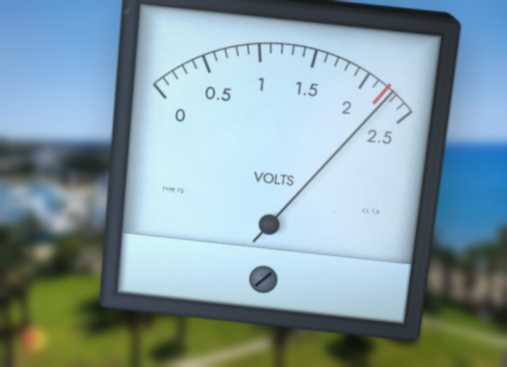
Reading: 2.25 V
